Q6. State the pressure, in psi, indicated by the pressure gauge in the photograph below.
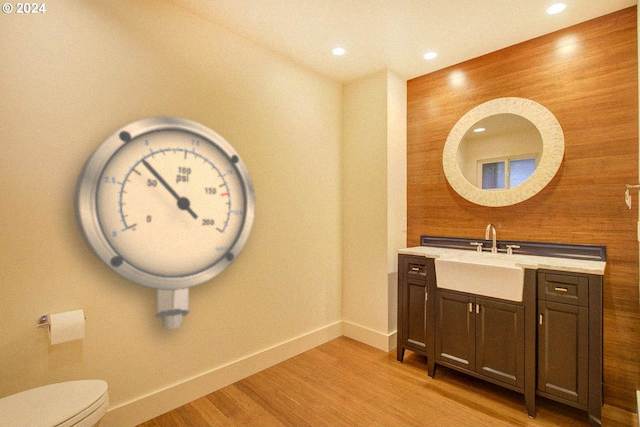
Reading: 60 psi
